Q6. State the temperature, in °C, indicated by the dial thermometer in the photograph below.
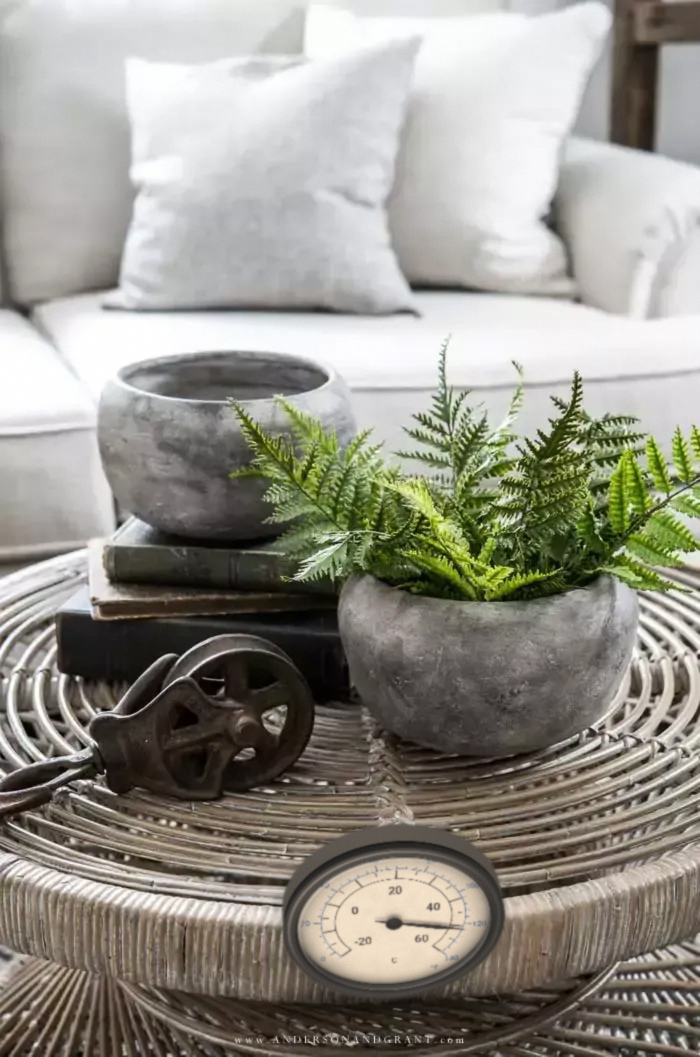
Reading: 50 °C
